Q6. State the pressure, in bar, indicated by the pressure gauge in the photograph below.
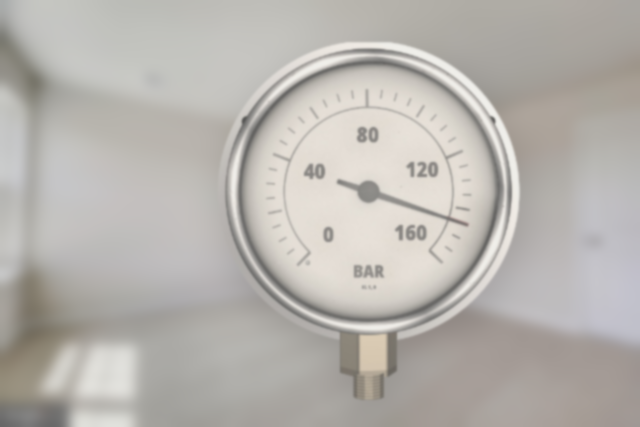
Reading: 145 bar
